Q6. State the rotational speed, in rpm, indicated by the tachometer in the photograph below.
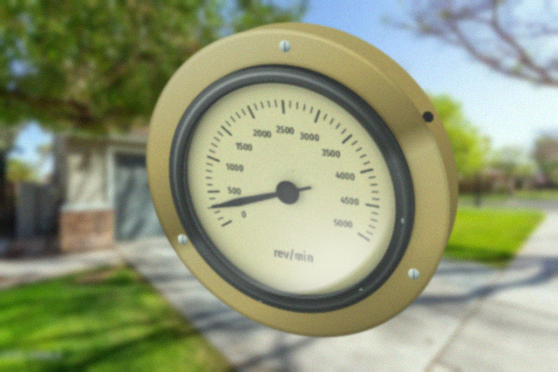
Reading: 300 rpm
